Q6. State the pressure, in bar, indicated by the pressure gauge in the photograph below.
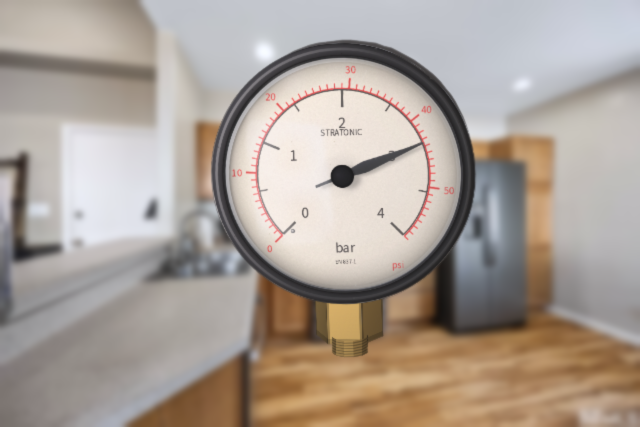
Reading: 3 bar
